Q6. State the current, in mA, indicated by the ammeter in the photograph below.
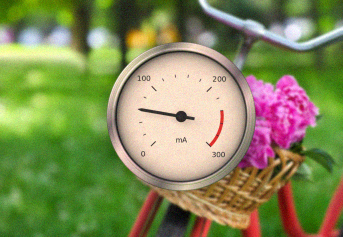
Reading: 60 mA
